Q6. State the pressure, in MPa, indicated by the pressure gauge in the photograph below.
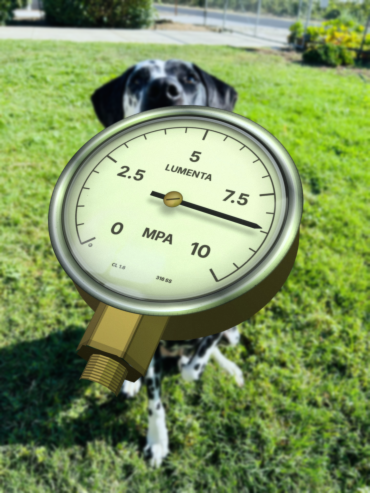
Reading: 8.5 MPa
